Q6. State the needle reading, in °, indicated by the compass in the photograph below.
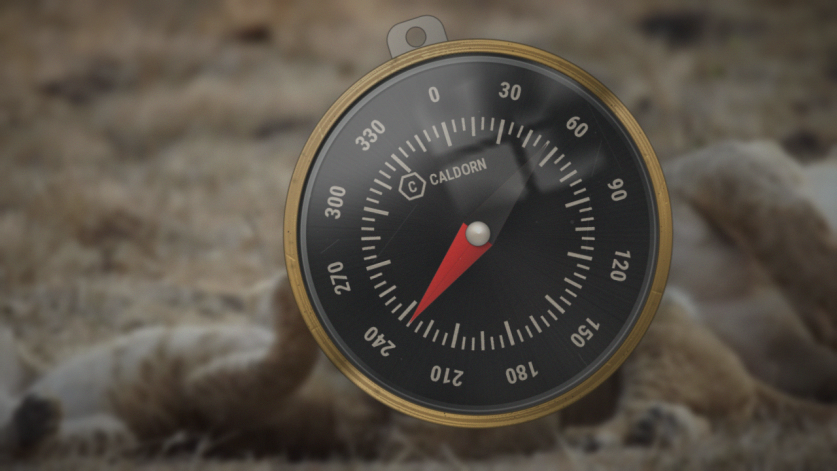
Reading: 235 °
